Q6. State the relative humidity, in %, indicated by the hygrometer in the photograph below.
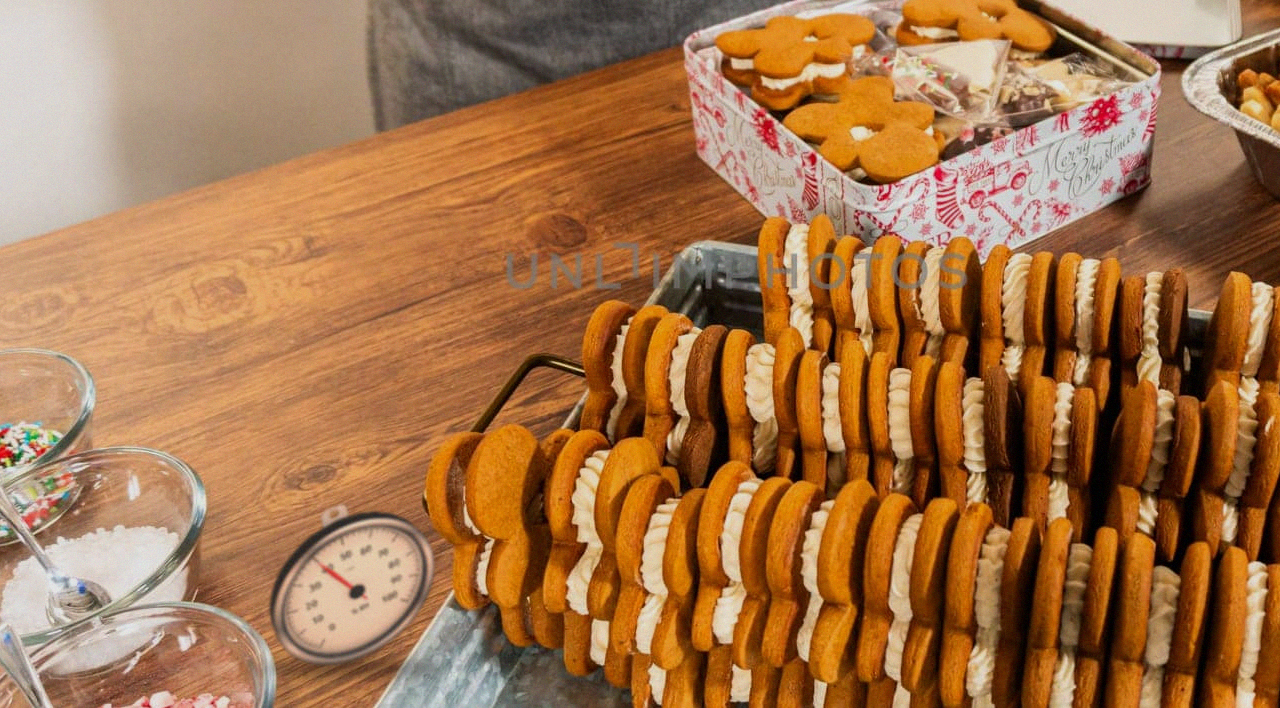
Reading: 40 %
